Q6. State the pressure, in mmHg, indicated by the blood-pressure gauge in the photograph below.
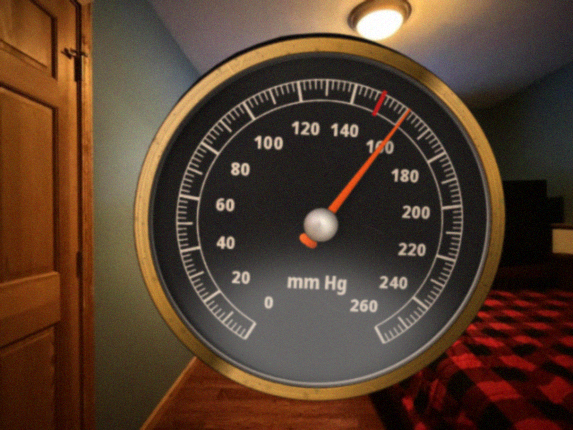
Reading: 160 mmHg
